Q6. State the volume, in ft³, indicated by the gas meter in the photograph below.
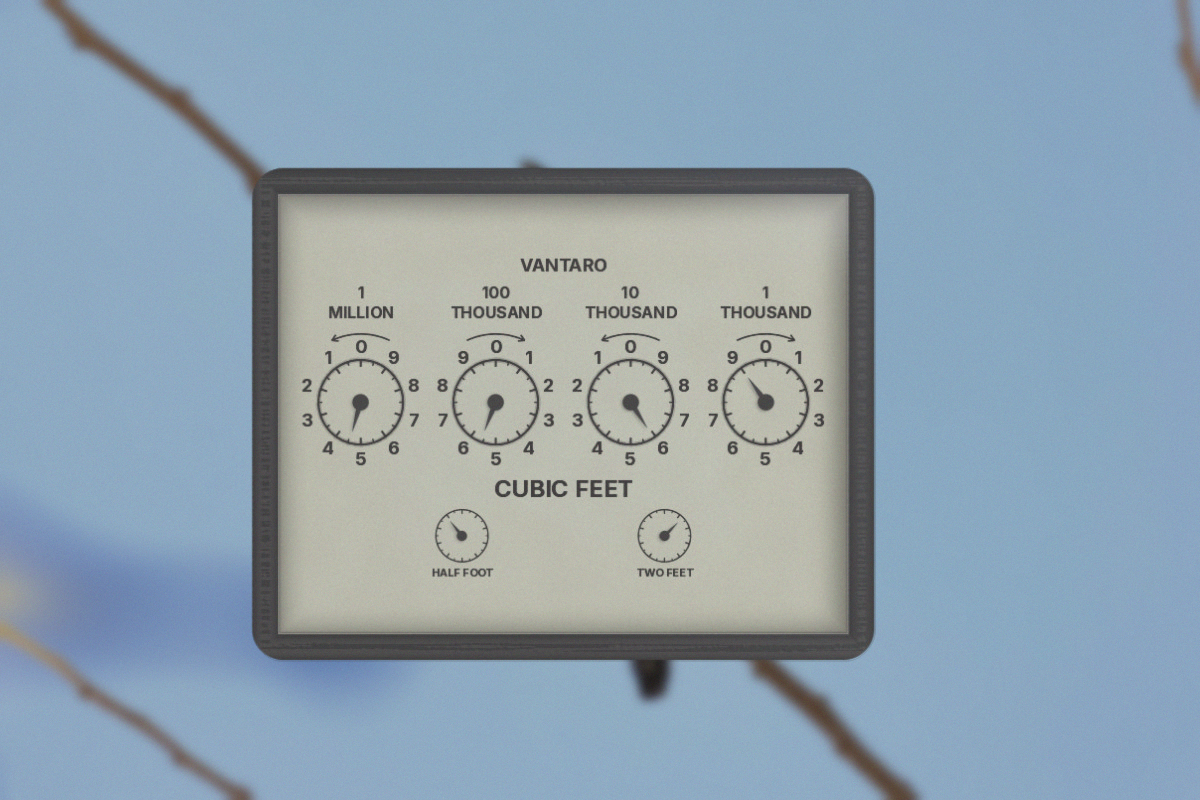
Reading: 455900 ft³
